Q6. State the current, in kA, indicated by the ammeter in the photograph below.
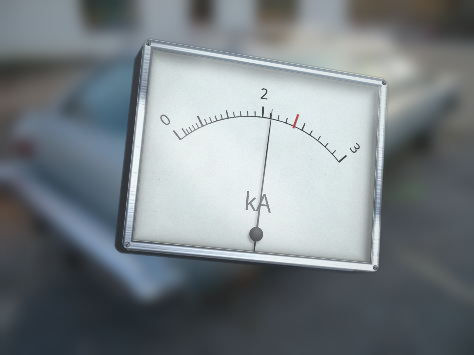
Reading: 2.1 kA
